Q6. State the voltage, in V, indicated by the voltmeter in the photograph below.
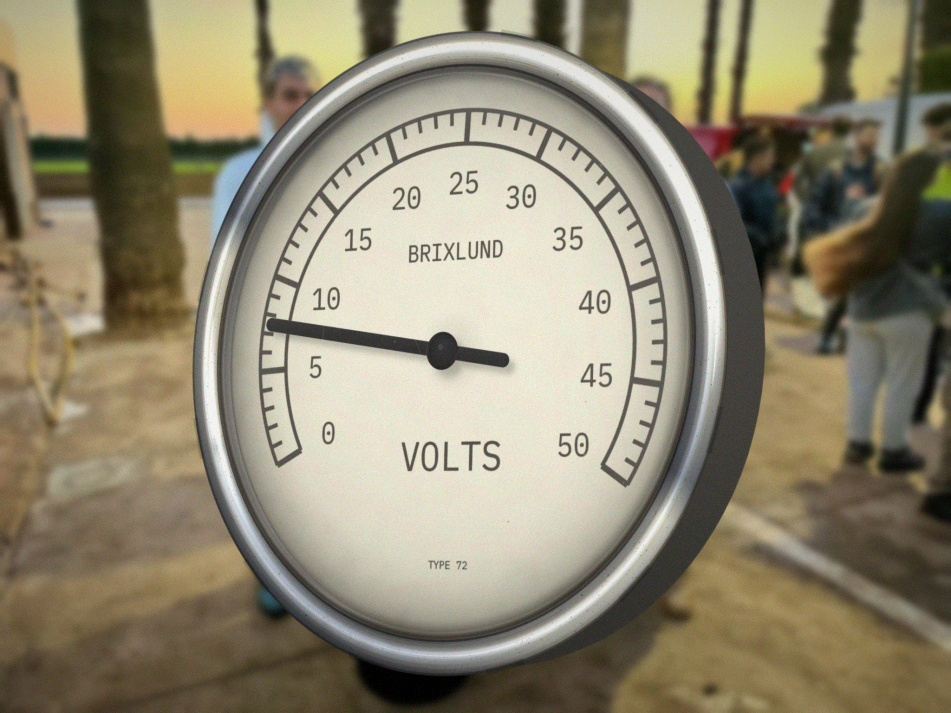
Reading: 7.5 V
